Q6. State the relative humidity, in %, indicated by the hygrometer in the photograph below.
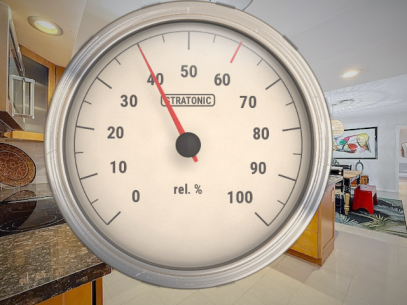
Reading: 40 %
